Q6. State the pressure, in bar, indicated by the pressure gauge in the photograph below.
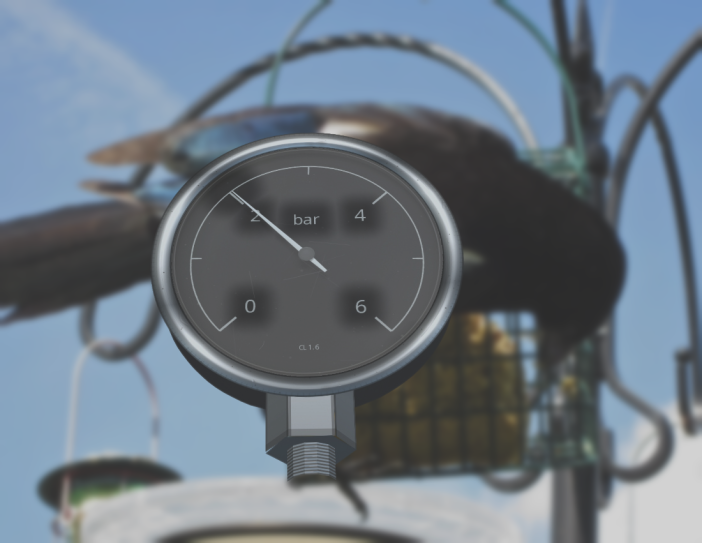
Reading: 2 bar
